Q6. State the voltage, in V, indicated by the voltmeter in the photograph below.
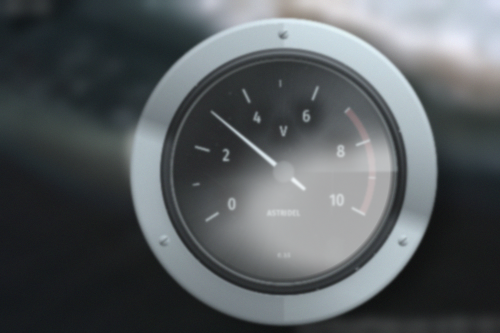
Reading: 3 V
